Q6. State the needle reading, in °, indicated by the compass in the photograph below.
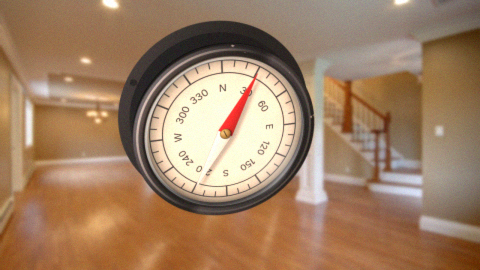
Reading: 30 °
